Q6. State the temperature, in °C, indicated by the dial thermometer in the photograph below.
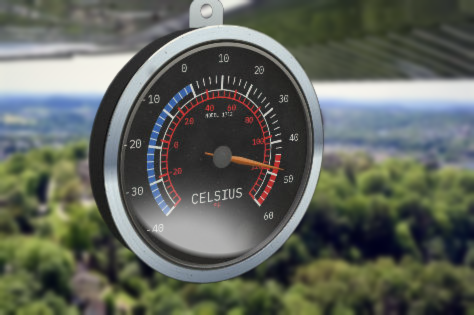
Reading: 48 °C
